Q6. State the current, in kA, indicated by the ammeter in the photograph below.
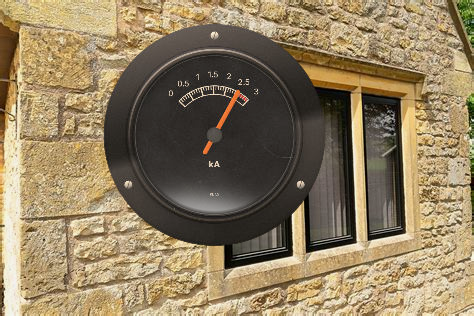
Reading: 2.5 kA
